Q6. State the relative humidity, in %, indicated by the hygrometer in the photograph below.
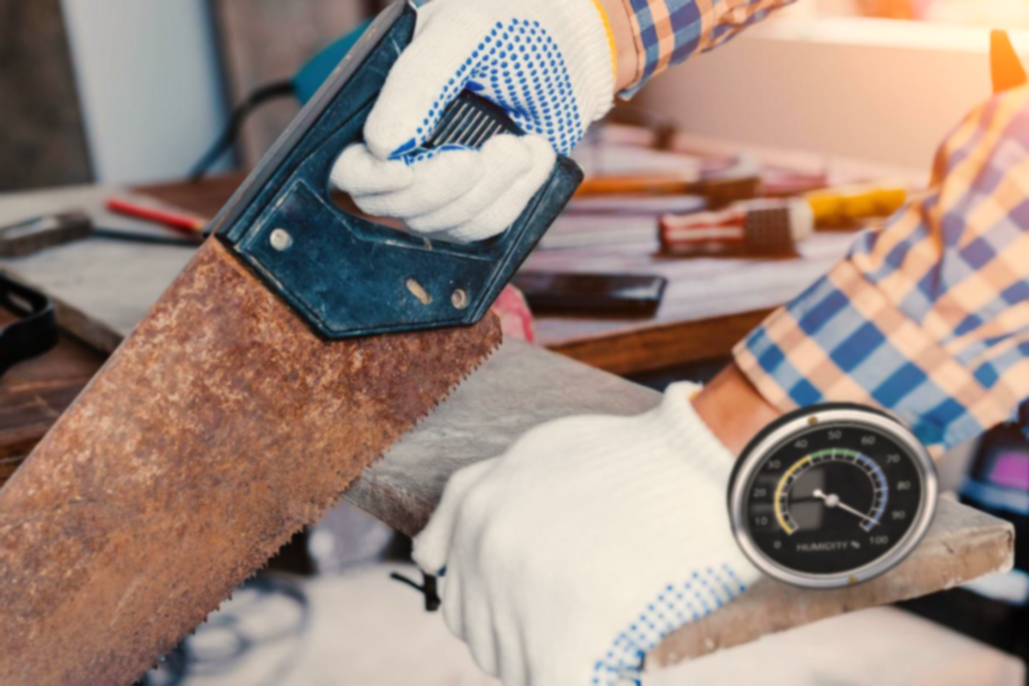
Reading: 95 %
